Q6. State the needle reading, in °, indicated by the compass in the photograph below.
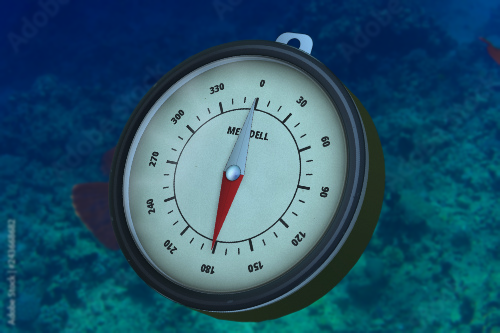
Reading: 180 °
